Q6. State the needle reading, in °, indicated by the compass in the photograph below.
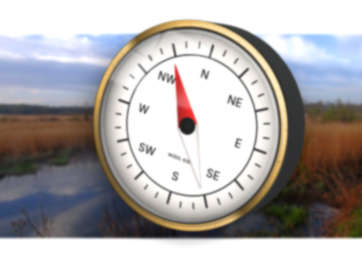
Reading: 330 °
